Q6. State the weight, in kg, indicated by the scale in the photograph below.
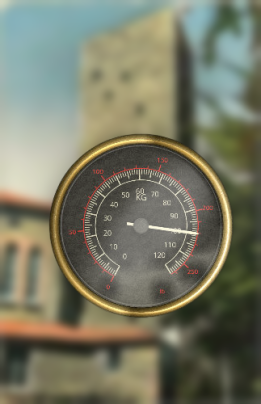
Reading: 100 kg
